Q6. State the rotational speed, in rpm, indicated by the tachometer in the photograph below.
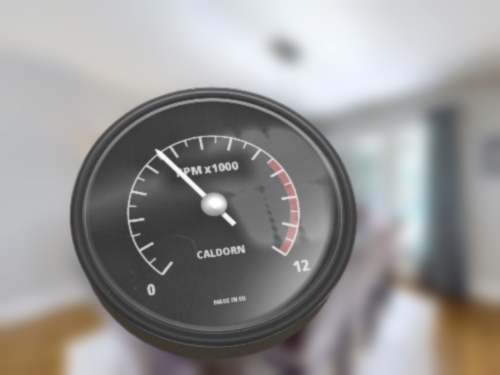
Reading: 4500 rpm
